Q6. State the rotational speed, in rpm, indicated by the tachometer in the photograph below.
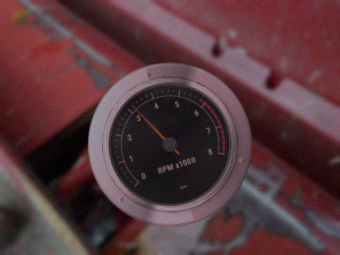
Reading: 3200 rpm
